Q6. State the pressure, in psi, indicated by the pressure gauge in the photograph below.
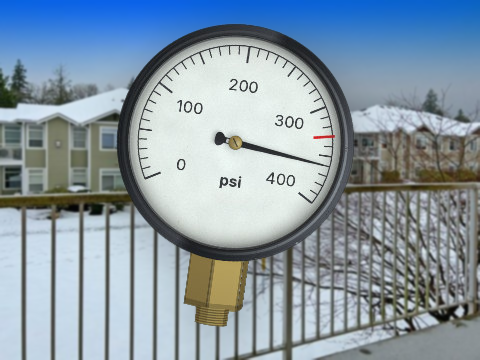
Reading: 360 psi
